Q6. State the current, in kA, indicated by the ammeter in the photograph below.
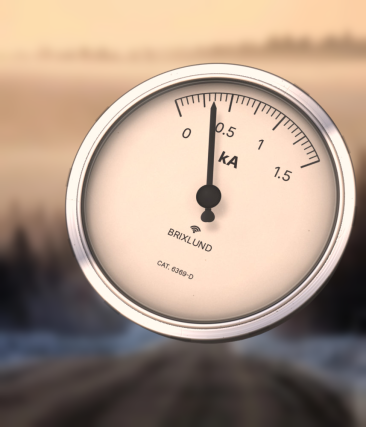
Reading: 0.35 kA
